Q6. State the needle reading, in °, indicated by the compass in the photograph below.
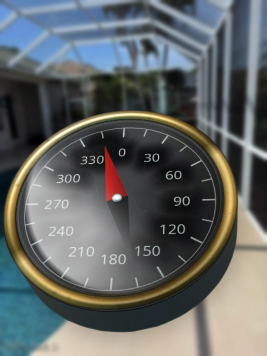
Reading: 345 °
